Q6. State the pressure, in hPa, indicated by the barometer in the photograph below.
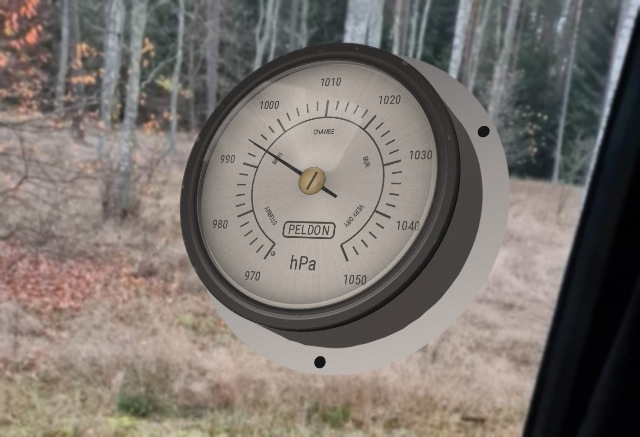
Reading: 994 hPa
